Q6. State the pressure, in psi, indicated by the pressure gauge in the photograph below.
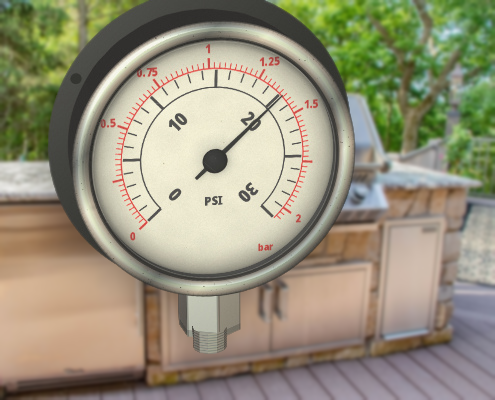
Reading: 20 psi
